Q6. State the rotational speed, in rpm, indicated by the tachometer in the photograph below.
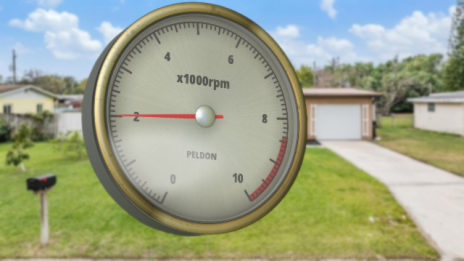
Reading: 2000 rpm
